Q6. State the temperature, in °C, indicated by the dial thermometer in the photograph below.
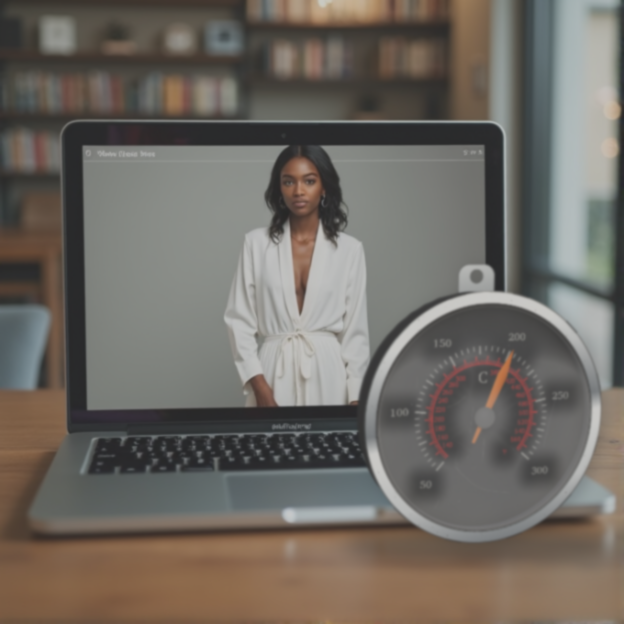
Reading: 200 °C
